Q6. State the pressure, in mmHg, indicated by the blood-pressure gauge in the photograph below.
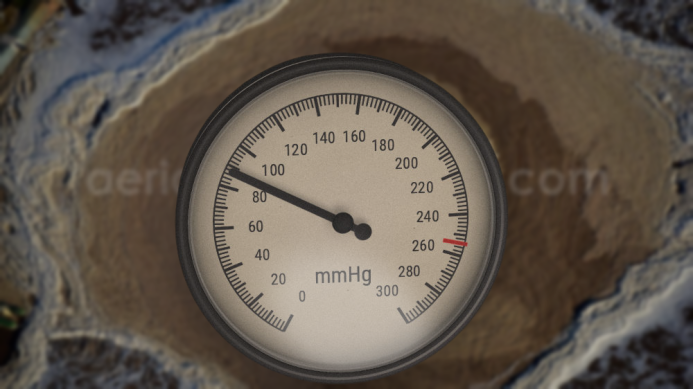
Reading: 88 mmHg
